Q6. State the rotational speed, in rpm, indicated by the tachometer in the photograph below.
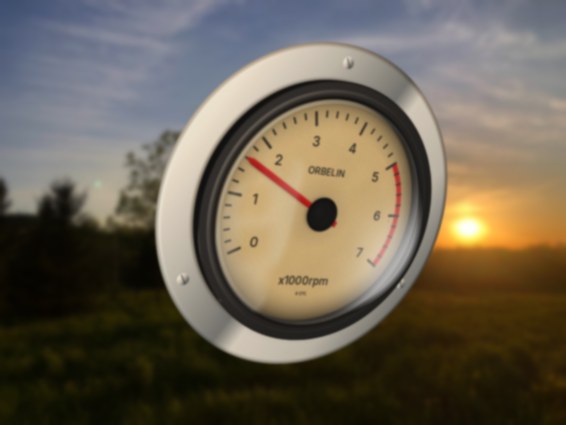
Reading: 1600 rpm
